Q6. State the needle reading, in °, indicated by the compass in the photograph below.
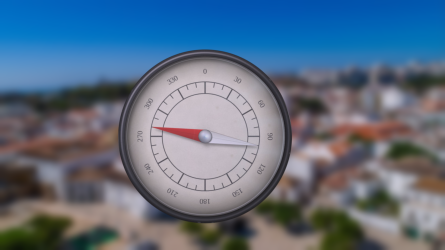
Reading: 280 °
